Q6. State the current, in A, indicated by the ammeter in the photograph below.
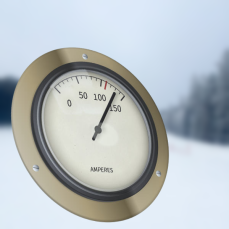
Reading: 130 A
